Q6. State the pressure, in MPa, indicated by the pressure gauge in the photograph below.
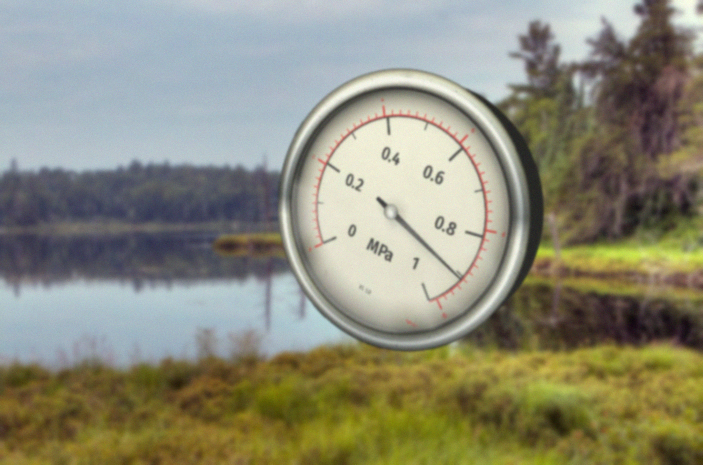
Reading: 0.9 MPa
